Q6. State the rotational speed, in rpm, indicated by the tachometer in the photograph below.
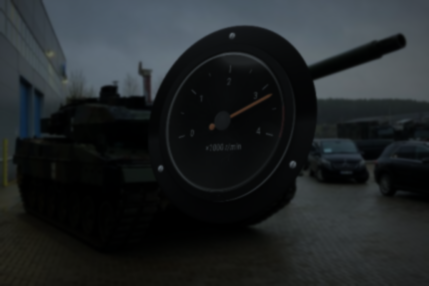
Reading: 3250 rpm
